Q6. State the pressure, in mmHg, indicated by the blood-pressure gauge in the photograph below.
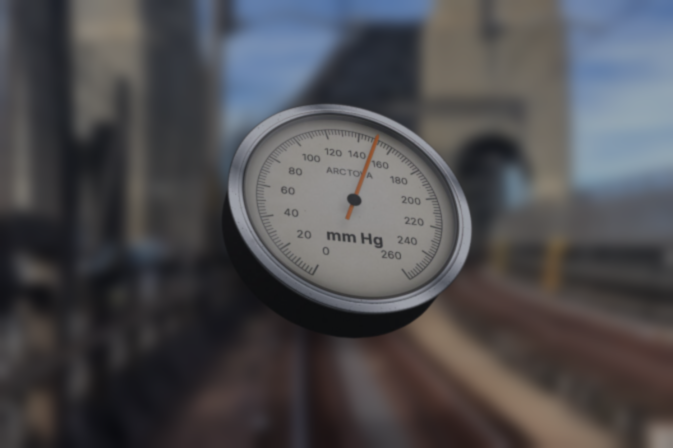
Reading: 150 mmHg
